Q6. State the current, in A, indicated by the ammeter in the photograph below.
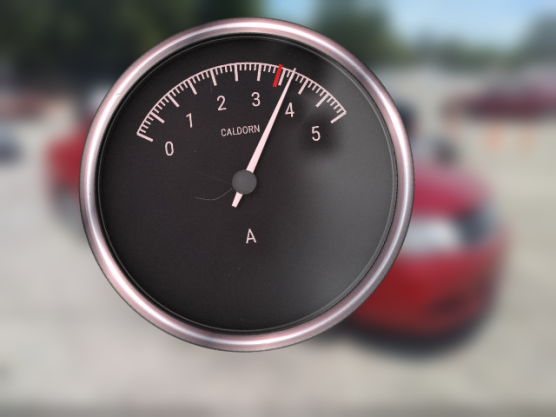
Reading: 3.7 A
